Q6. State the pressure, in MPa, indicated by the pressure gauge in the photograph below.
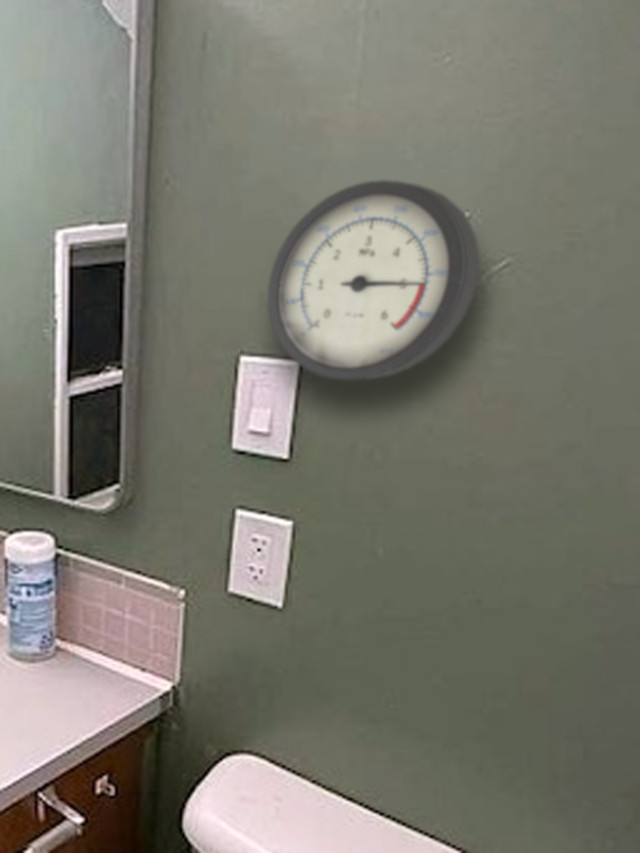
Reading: 5 MPa
